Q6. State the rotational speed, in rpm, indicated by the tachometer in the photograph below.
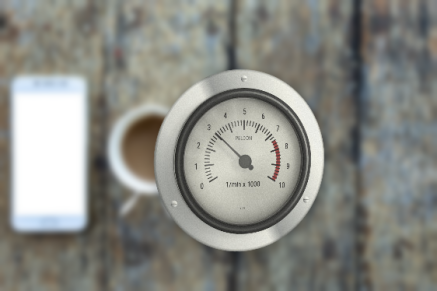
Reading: 3000 rpm
